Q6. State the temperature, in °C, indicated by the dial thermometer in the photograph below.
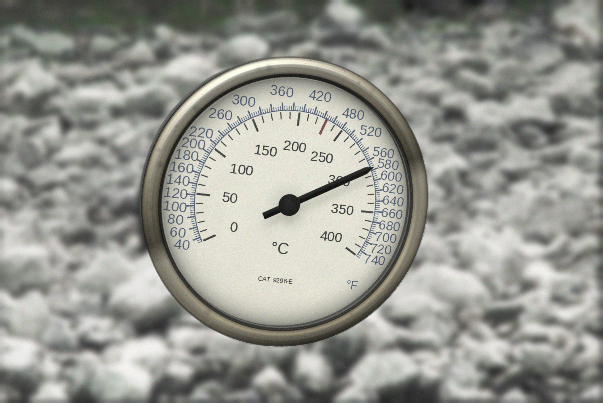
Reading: 300 °C
